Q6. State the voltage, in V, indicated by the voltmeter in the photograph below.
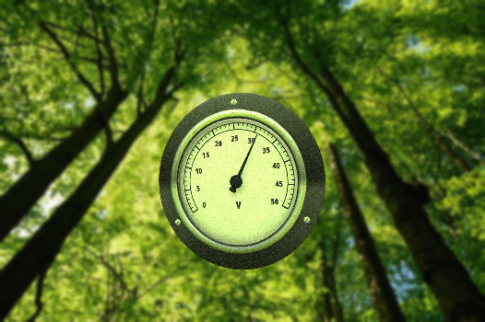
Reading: 31 V
